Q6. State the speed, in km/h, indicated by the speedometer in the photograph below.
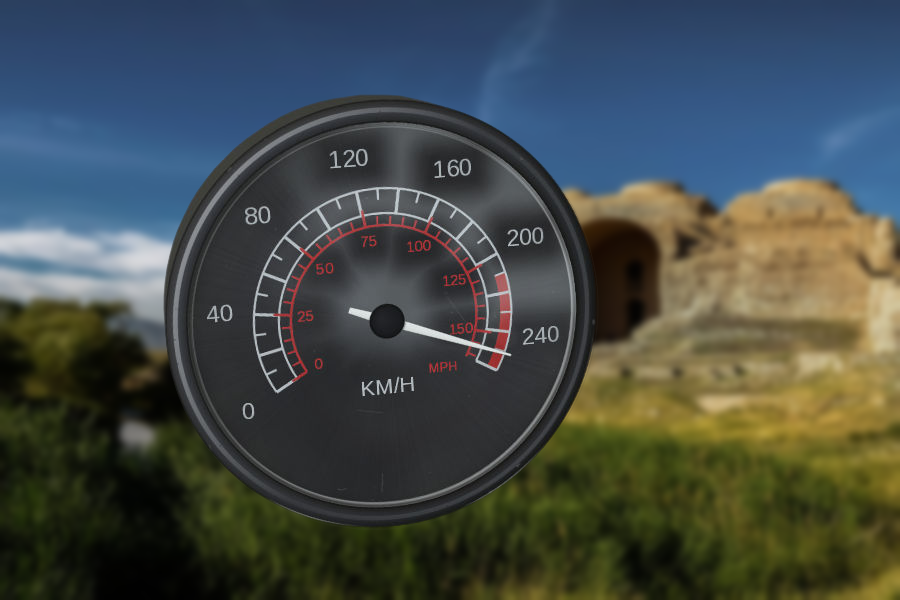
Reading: 250 km/h
